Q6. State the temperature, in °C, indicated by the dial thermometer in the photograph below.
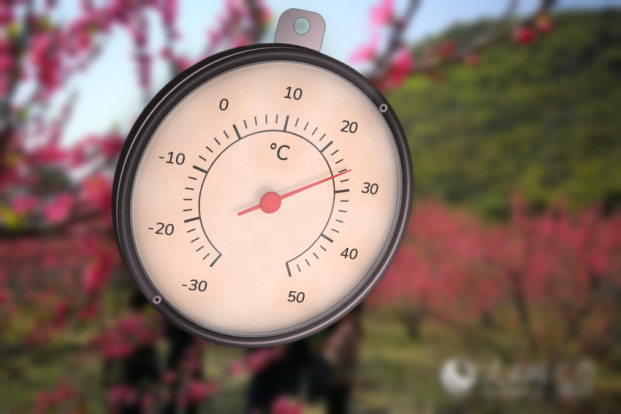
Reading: 26 °C
